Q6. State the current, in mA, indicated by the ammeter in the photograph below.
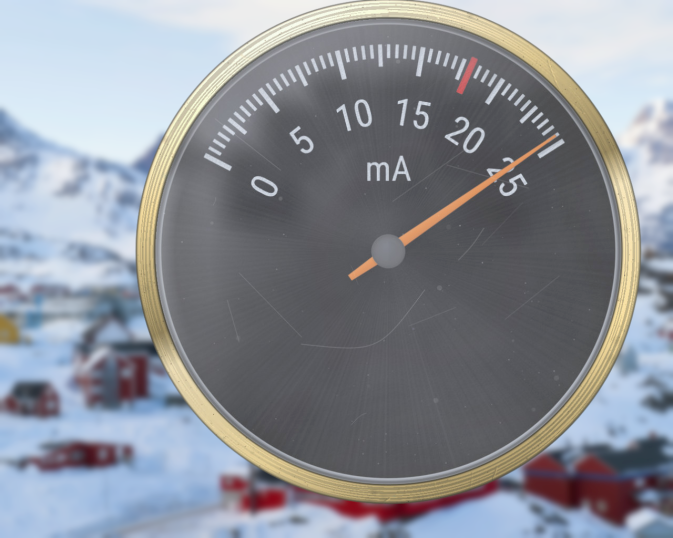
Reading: 24.5 mA
